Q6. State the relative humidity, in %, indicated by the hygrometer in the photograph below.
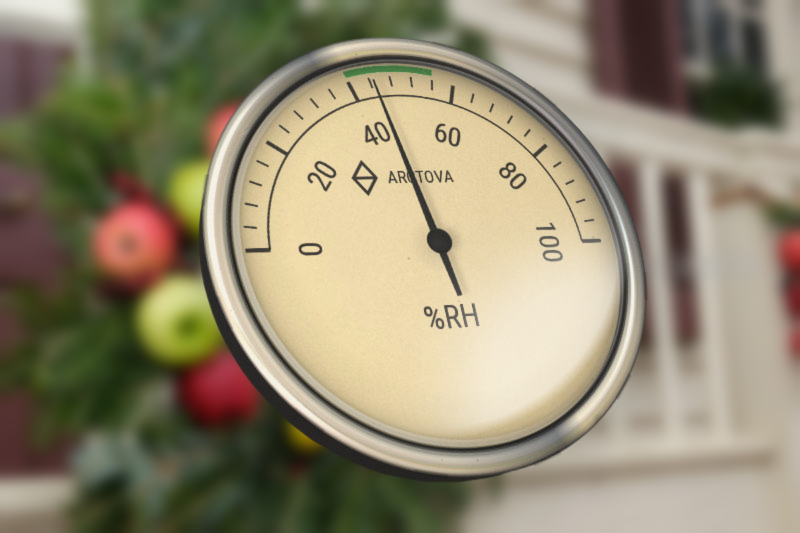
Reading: 44 %
